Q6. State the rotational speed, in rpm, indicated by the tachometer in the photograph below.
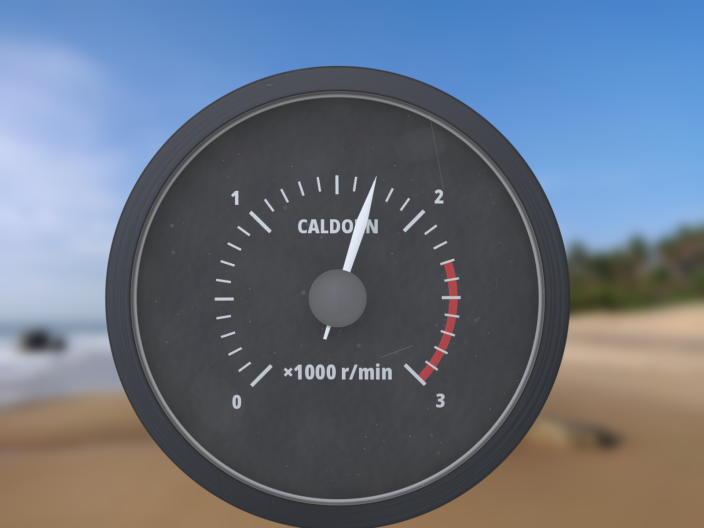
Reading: 1700 rpm
